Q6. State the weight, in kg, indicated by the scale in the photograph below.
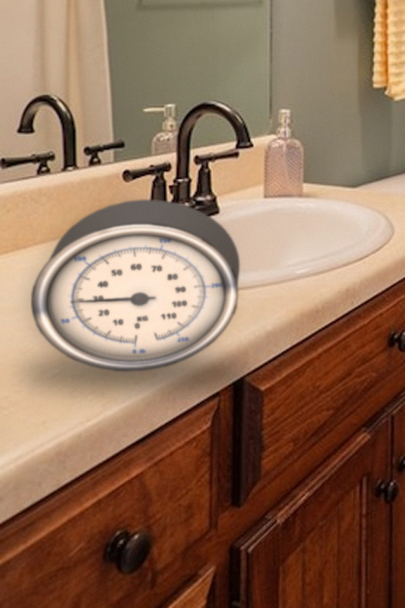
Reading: 30 kg
